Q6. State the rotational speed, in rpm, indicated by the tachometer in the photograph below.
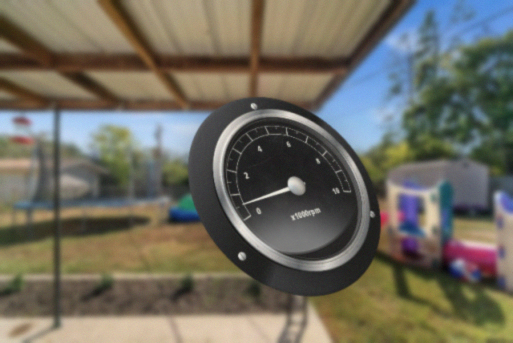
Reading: 500 rpm
